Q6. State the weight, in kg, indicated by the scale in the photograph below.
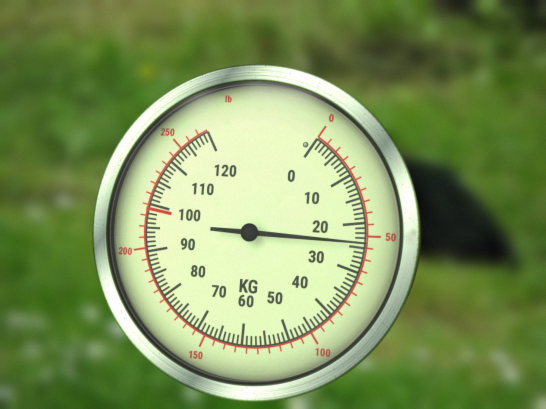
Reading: 24 kg
